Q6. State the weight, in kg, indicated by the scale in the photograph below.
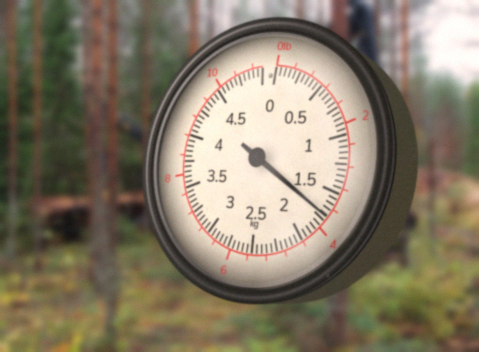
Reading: 1.7 kg
